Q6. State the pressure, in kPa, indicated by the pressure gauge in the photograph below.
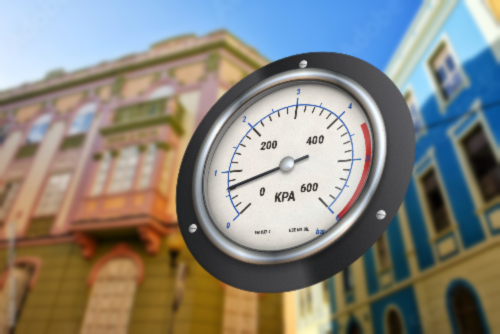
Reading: 60 kPa
